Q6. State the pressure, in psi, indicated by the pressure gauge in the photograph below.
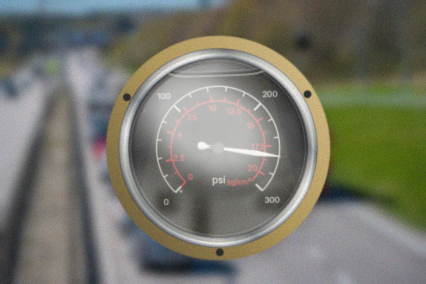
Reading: 260 psi
